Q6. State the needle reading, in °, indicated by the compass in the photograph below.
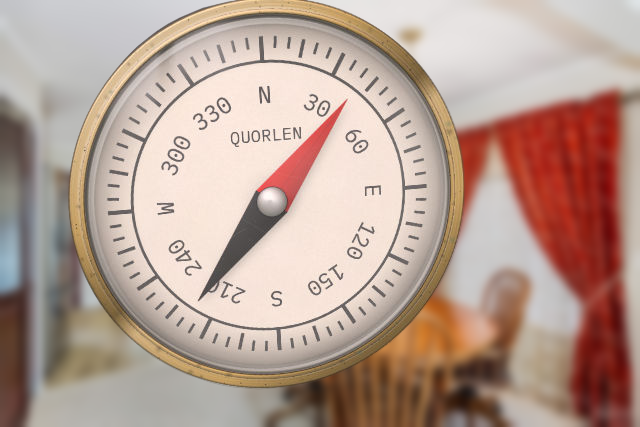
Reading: 40 °
